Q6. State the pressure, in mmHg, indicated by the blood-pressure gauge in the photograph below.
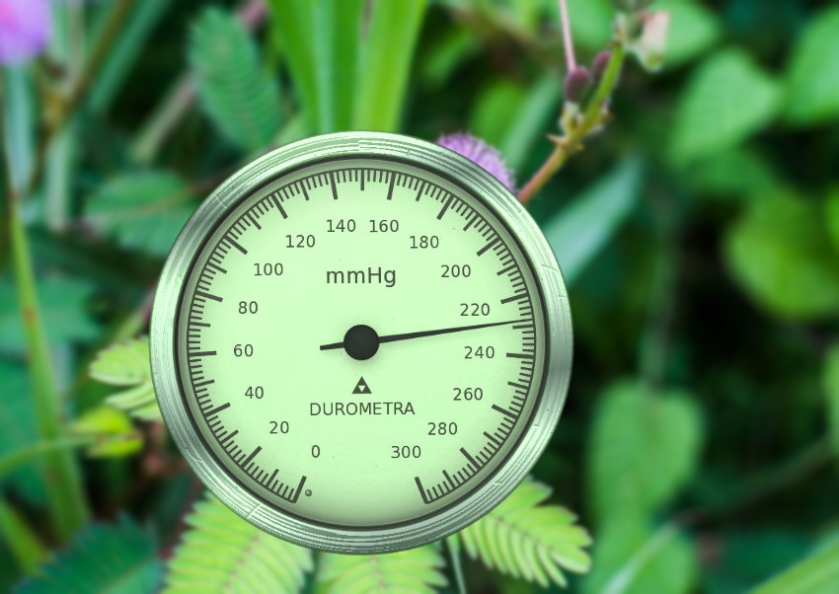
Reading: 228 mmHg
